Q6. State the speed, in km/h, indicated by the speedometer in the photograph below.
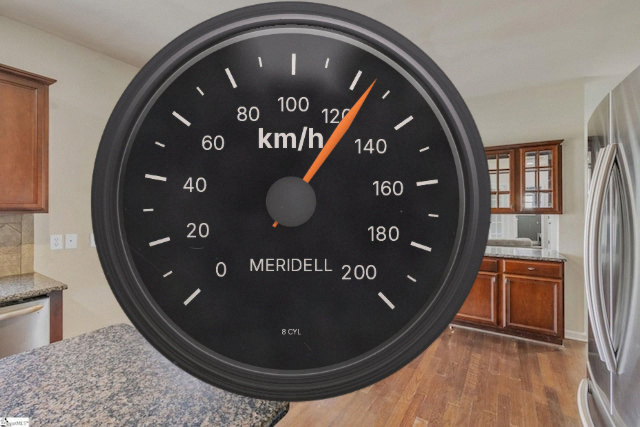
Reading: 125 km/h
